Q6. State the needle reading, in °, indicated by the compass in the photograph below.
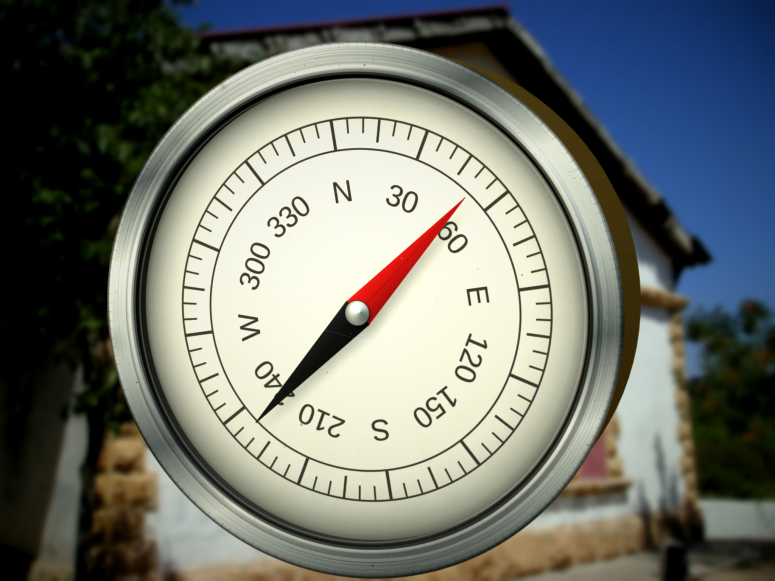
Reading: 52.5 °
